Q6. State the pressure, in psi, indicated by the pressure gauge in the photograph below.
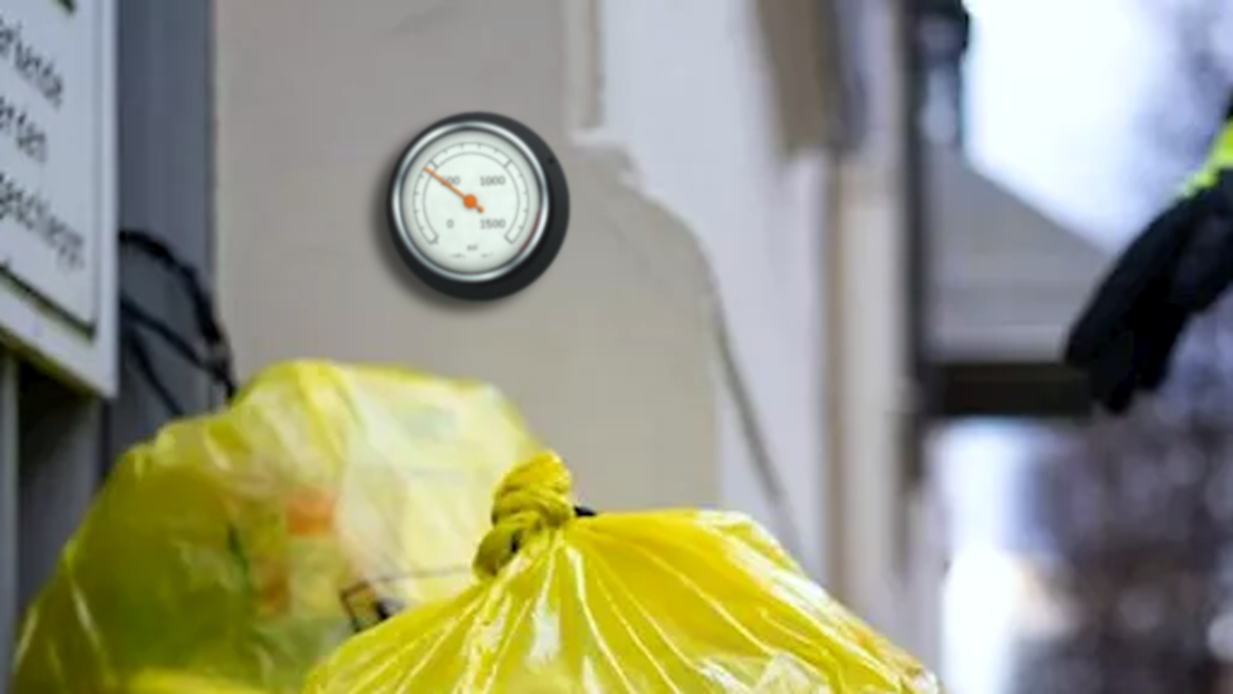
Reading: 450 psi
